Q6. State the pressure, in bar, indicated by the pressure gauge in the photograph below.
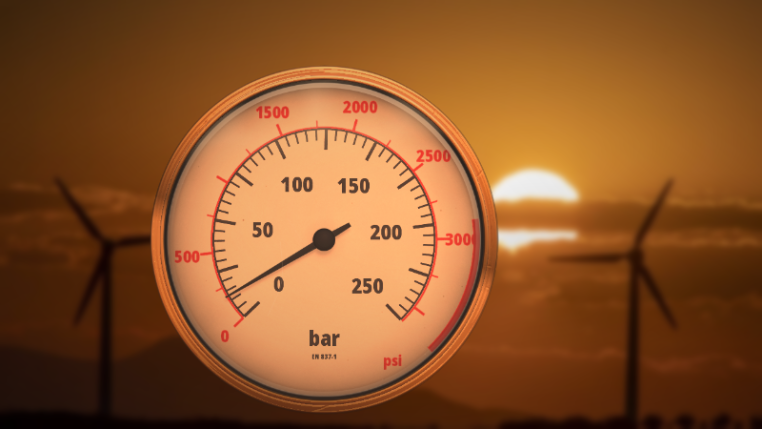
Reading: 12.5 bar
